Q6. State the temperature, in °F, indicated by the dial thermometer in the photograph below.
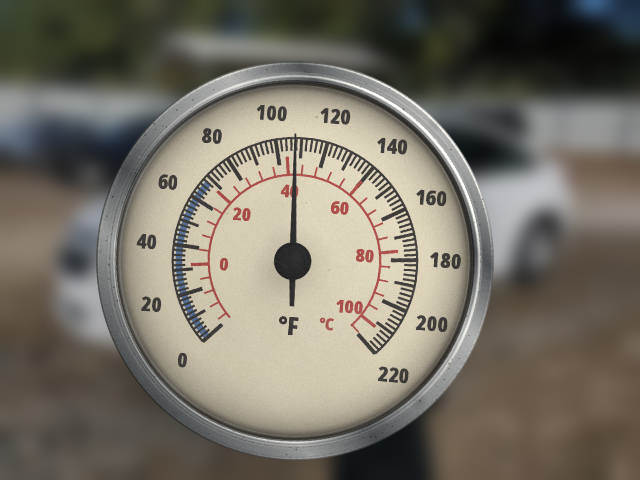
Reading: 108 °F
